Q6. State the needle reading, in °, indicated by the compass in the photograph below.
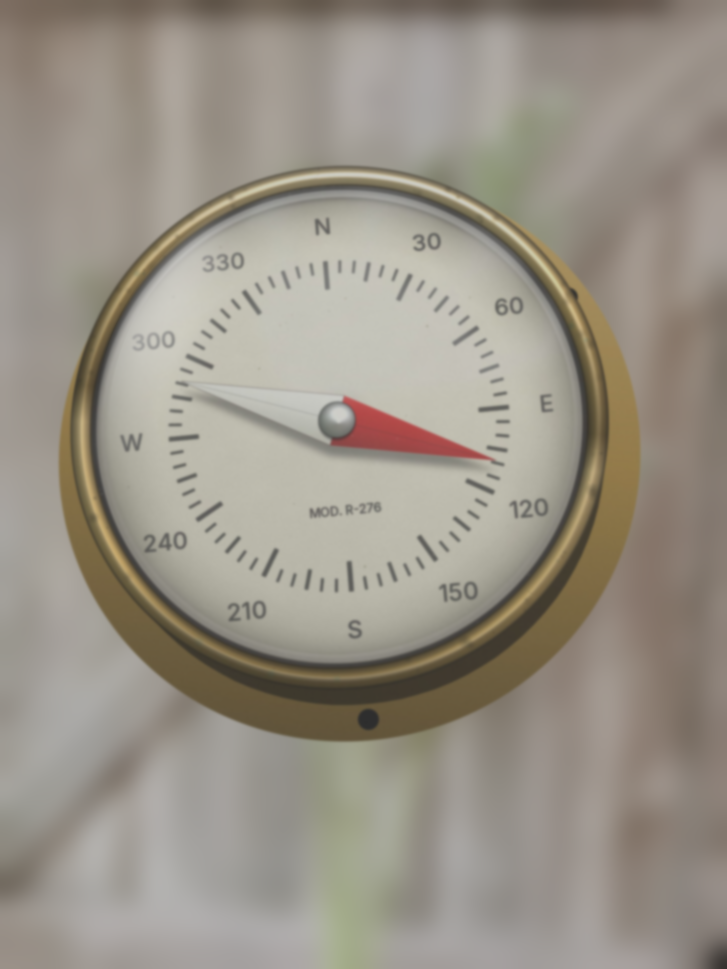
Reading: 110 °
